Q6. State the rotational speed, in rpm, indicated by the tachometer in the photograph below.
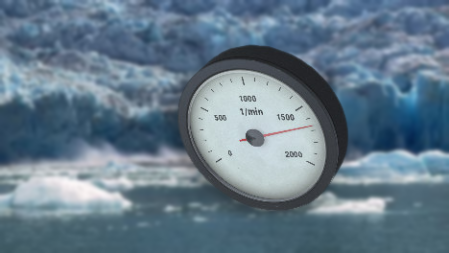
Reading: 1650 rpm
